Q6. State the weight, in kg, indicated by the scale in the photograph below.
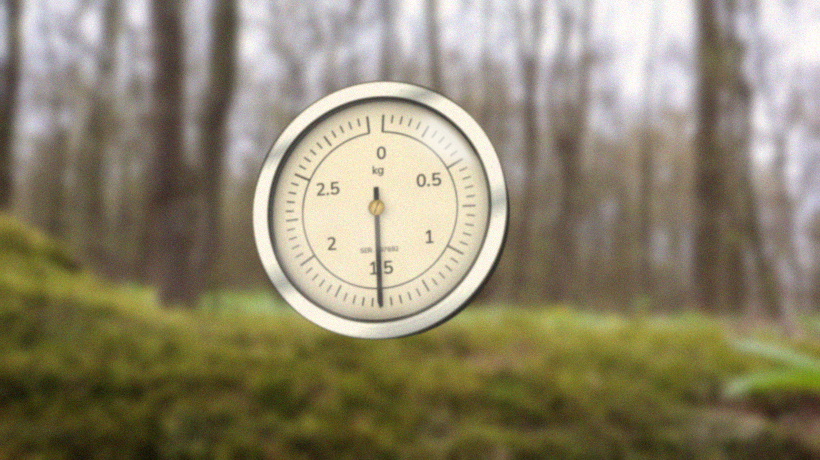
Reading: 1.5 kg
